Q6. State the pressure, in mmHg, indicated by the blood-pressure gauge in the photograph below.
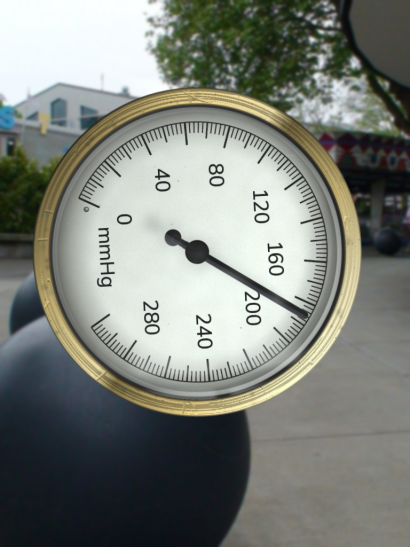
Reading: 186 mmHg
